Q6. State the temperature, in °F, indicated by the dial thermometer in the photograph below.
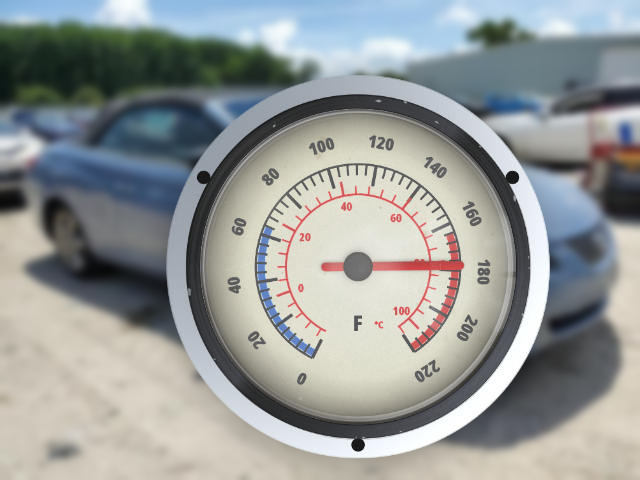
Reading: 178 °F
